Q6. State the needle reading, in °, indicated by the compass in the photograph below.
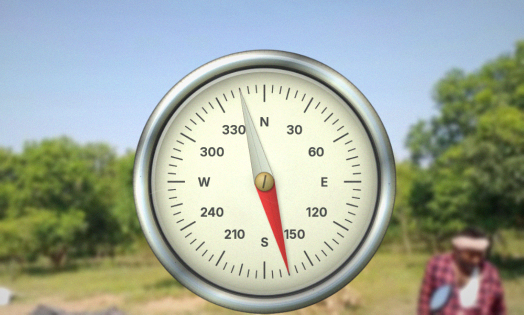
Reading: 165 °
